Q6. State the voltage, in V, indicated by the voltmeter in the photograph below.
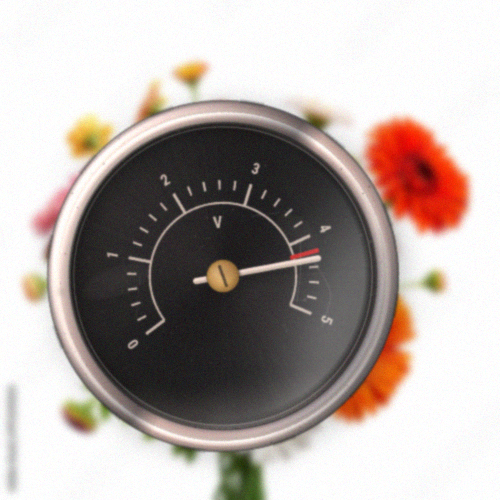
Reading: 4.3 V
